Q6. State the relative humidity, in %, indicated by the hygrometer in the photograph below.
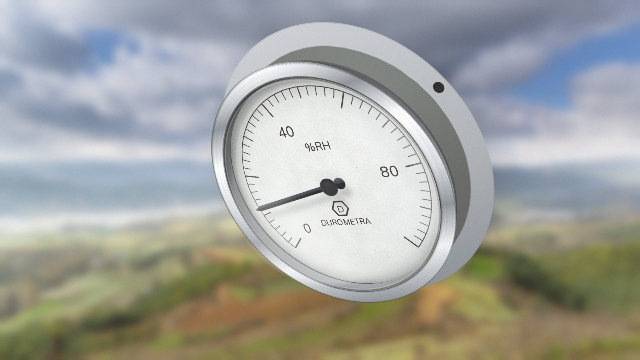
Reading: 12 %
